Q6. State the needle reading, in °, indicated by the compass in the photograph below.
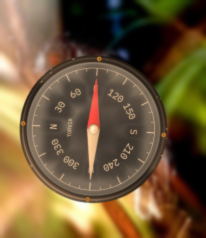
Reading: 90 °
